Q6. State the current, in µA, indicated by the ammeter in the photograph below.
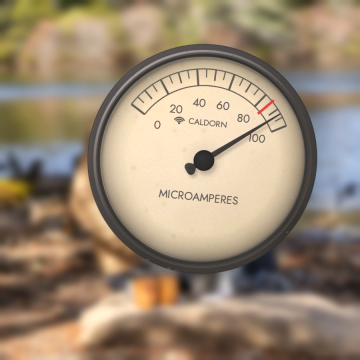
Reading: 92.5 µA
